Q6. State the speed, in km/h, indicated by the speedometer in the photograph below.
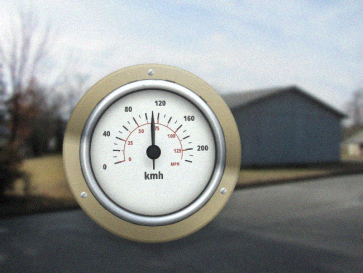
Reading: 110 km/h
